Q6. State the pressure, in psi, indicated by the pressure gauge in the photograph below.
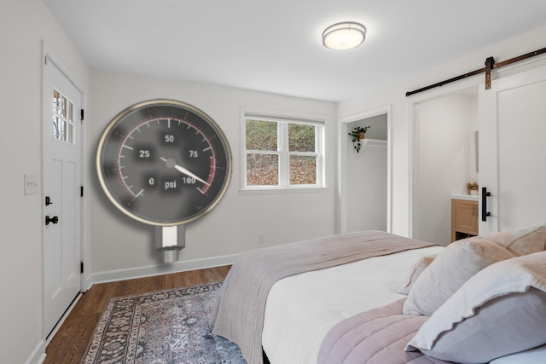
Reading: 95 psi
